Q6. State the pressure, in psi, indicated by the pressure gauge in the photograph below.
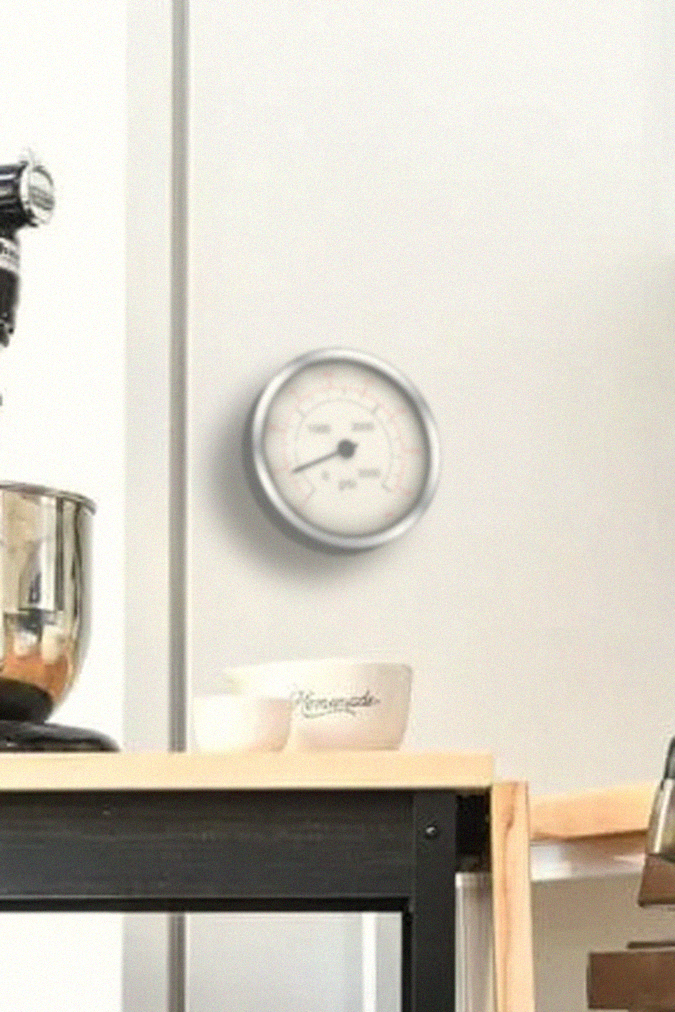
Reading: 300 psi
